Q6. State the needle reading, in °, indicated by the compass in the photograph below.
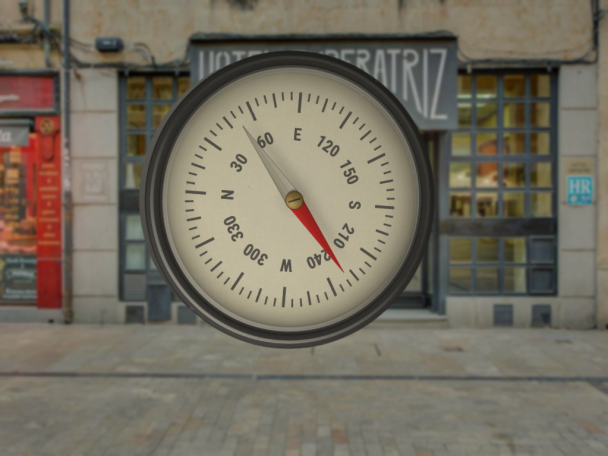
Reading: 230 °
